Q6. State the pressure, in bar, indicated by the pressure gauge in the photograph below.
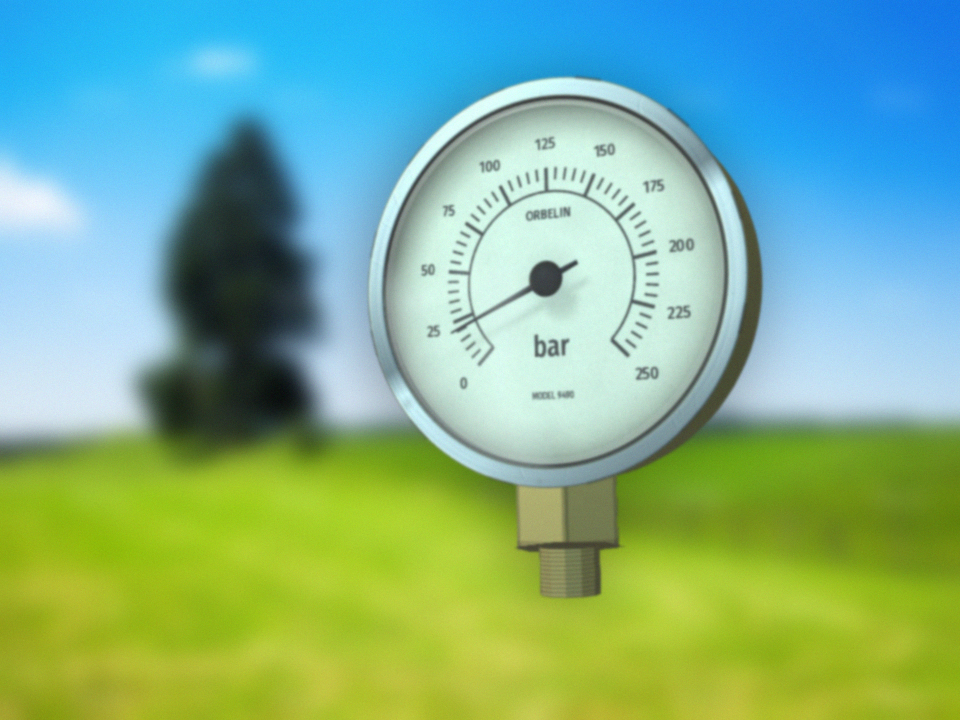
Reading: 20 bar
